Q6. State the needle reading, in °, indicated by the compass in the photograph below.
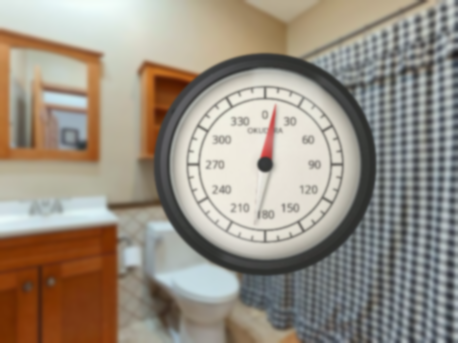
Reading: 10 °
